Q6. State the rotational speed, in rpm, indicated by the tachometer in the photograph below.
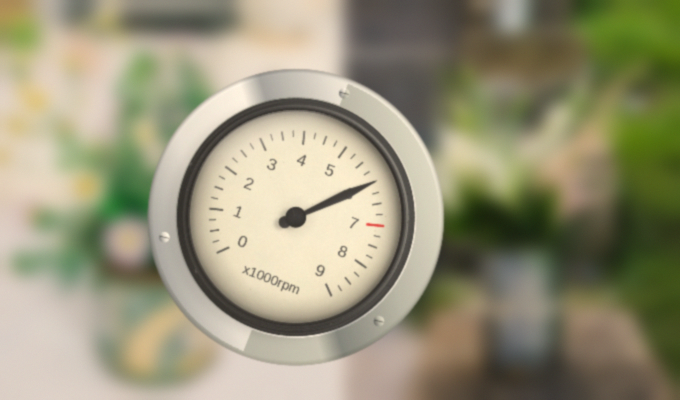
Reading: 6000 rpm
